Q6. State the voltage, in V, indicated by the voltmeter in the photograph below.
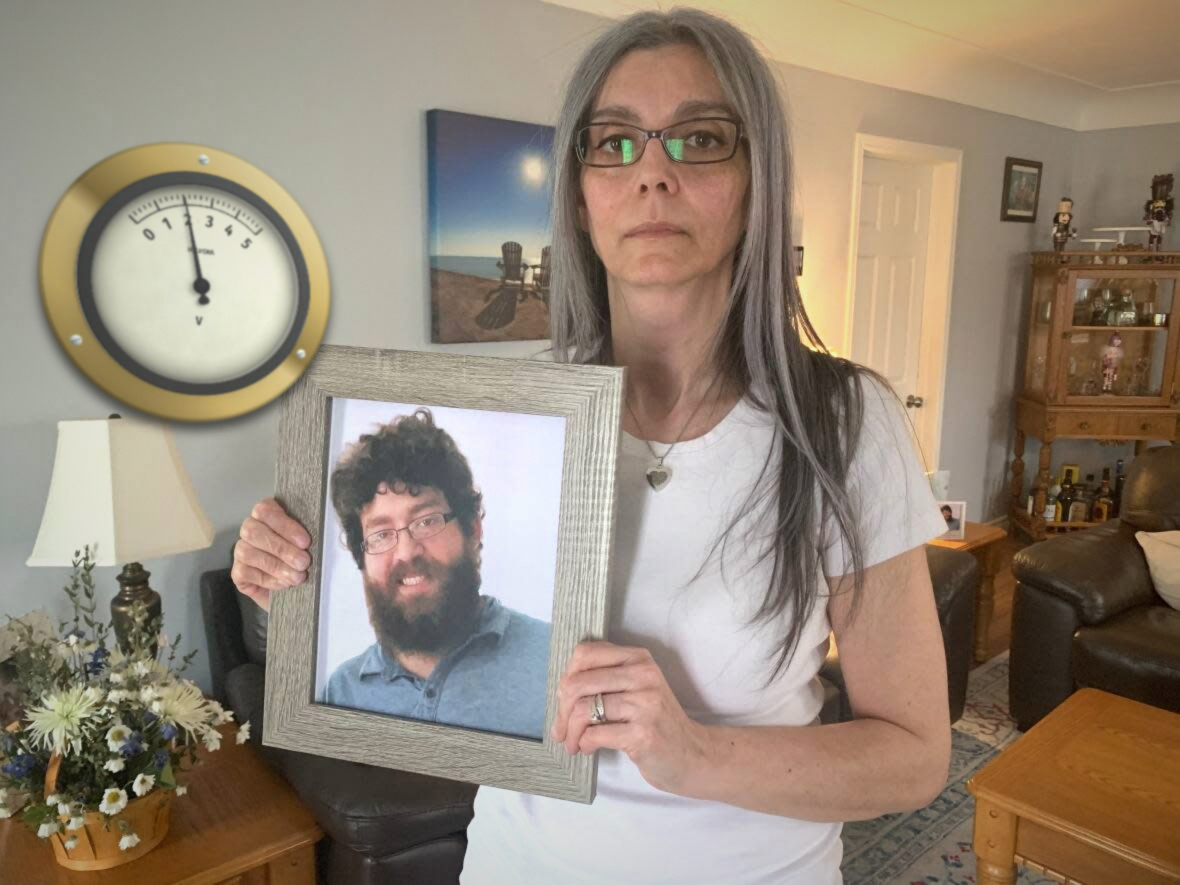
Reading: 2 V
